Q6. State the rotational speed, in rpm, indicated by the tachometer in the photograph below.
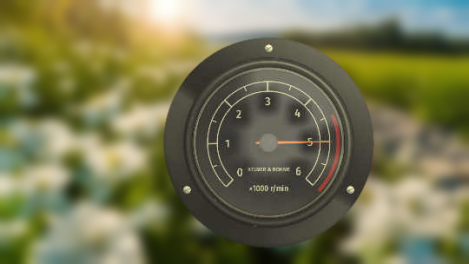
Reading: 5000 rpm
